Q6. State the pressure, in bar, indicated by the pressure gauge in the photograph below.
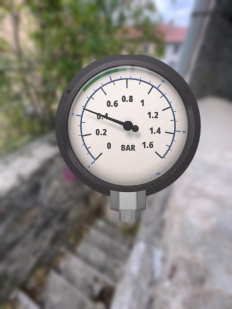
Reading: 0.4 bar
